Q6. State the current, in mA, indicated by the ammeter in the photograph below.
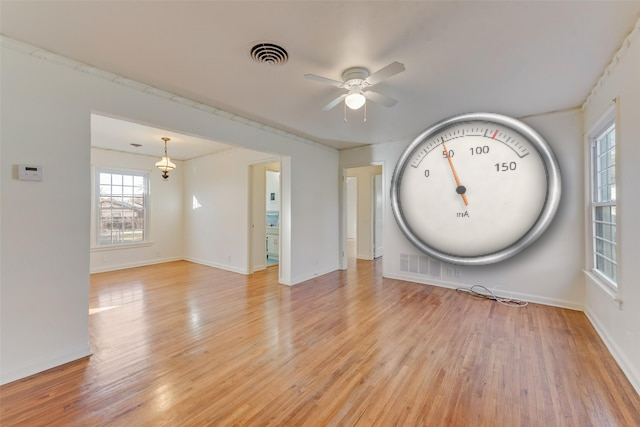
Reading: 50 mA
